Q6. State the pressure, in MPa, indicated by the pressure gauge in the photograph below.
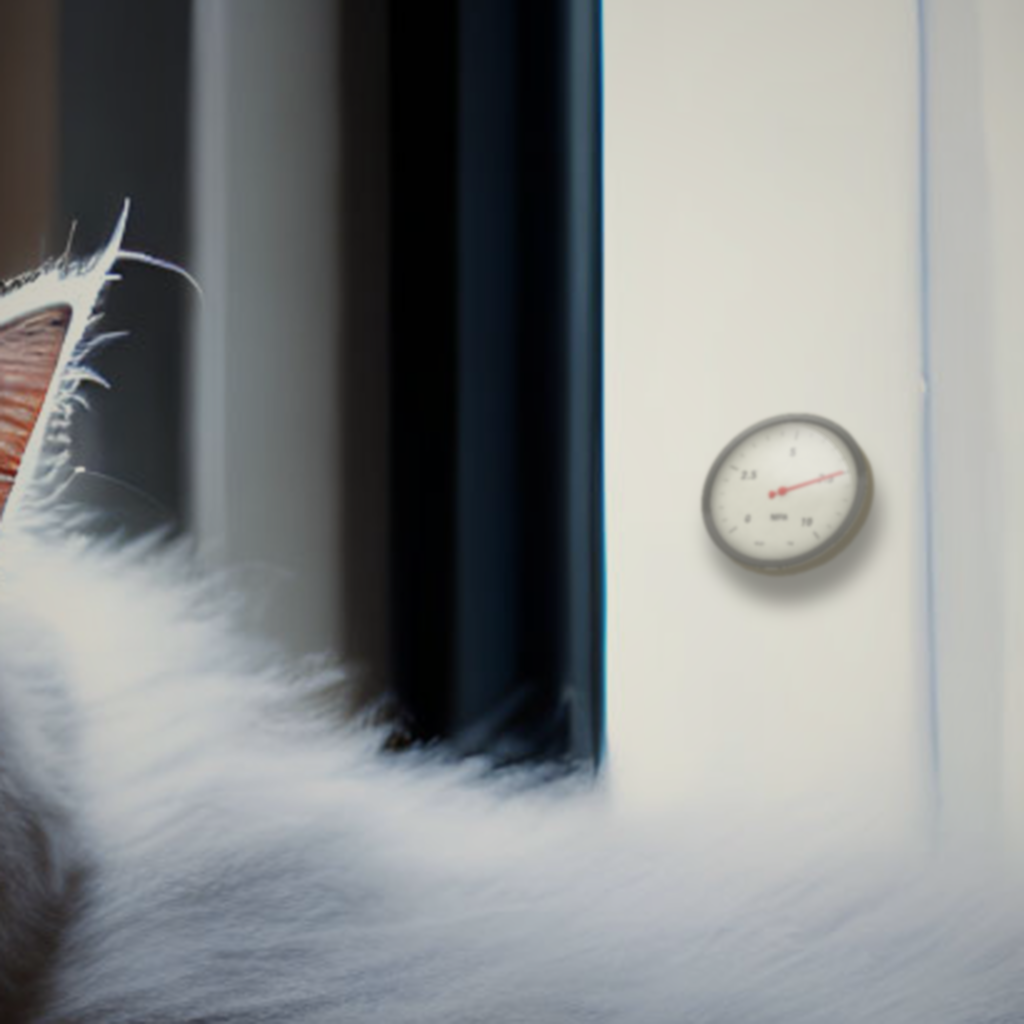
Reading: 7.5 MPa
